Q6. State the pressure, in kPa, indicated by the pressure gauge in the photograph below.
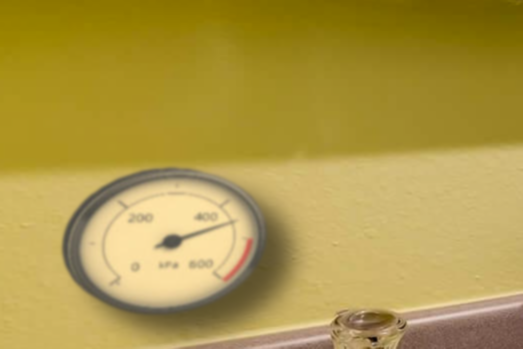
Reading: 450 kPa
